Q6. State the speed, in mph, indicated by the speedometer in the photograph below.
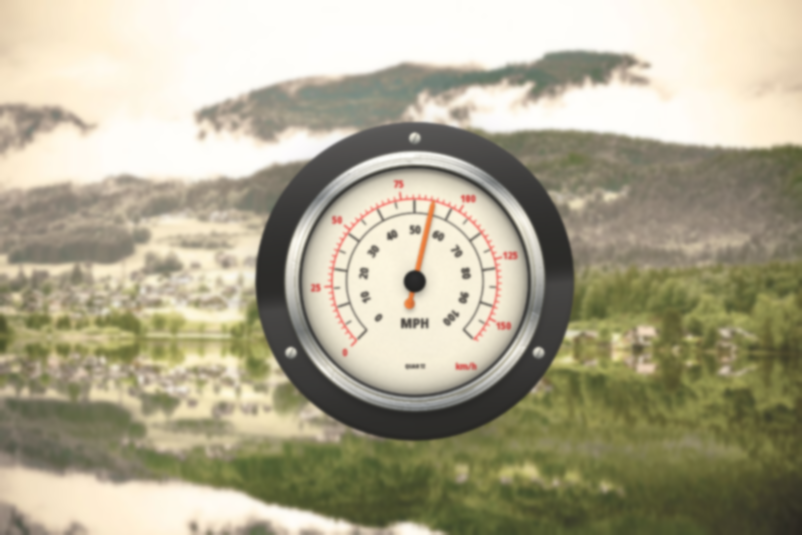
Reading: 55 mph
